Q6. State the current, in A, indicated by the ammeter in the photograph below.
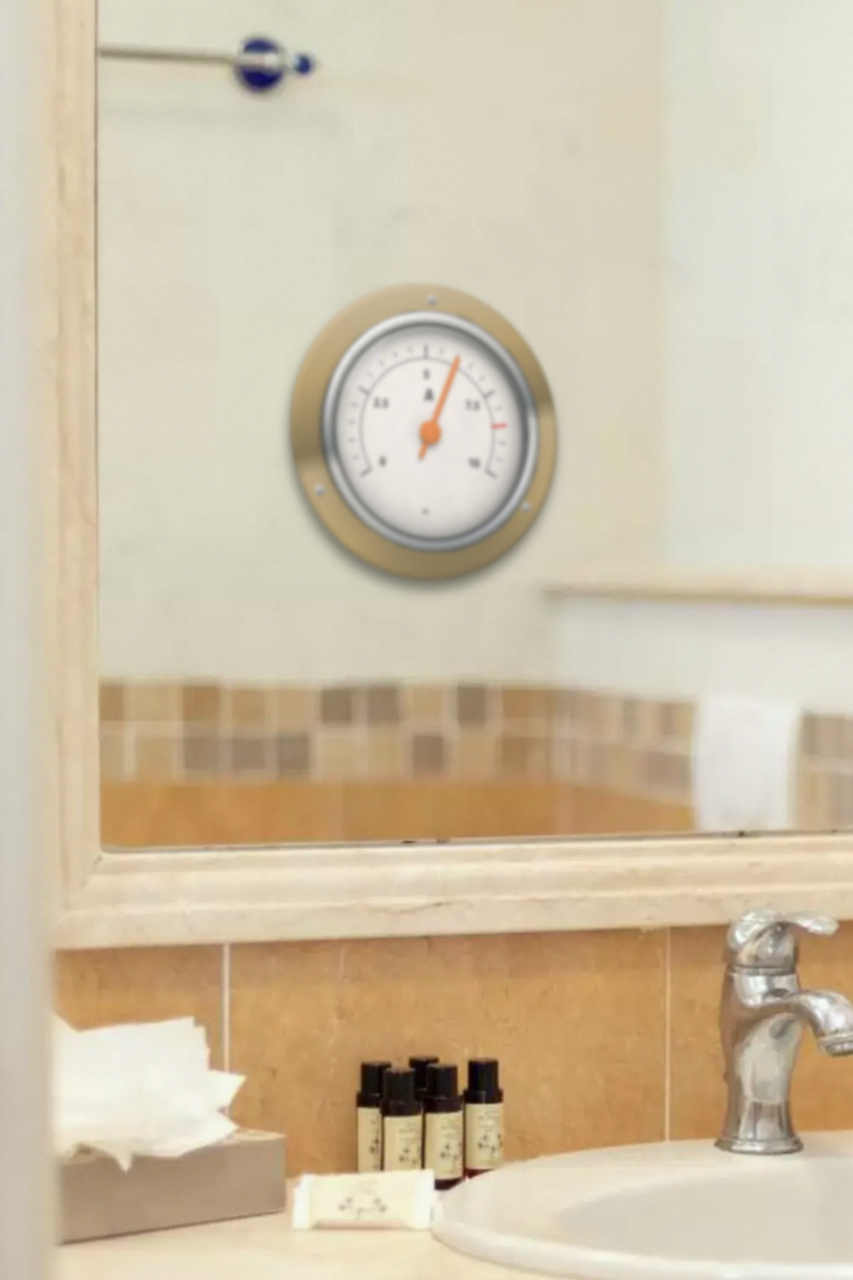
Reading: 6 A
